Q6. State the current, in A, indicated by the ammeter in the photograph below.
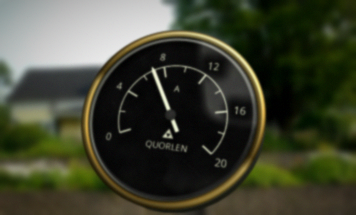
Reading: 7 A
